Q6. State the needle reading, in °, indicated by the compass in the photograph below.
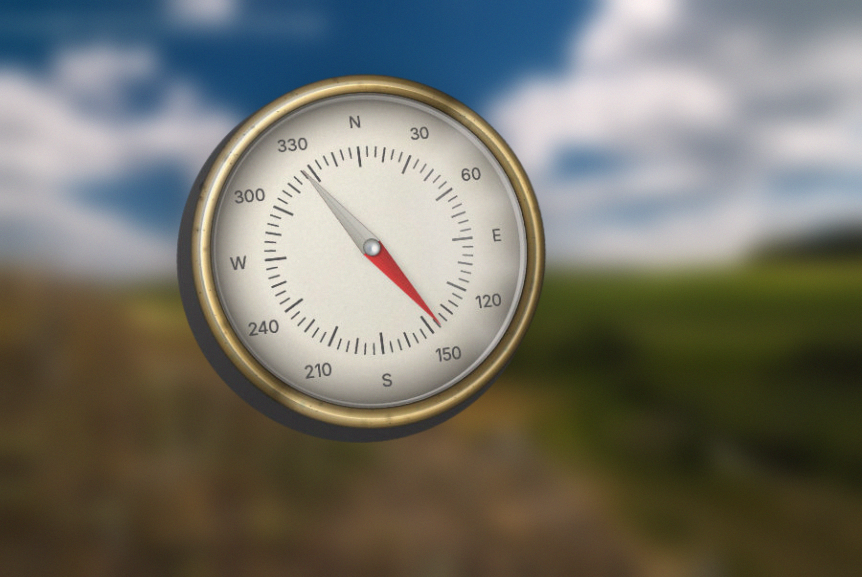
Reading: 145 °
